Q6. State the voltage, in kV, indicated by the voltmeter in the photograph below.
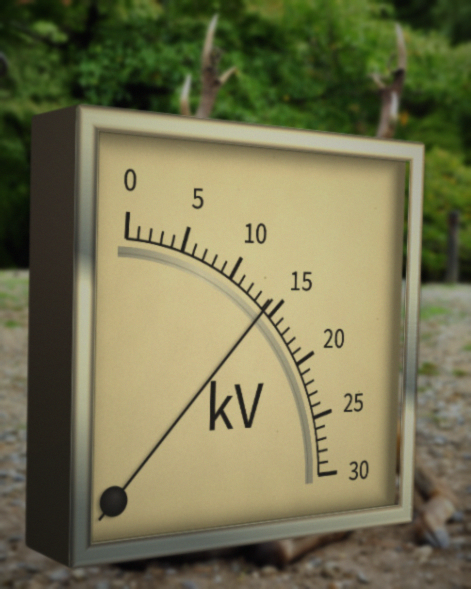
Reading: 14 kV
